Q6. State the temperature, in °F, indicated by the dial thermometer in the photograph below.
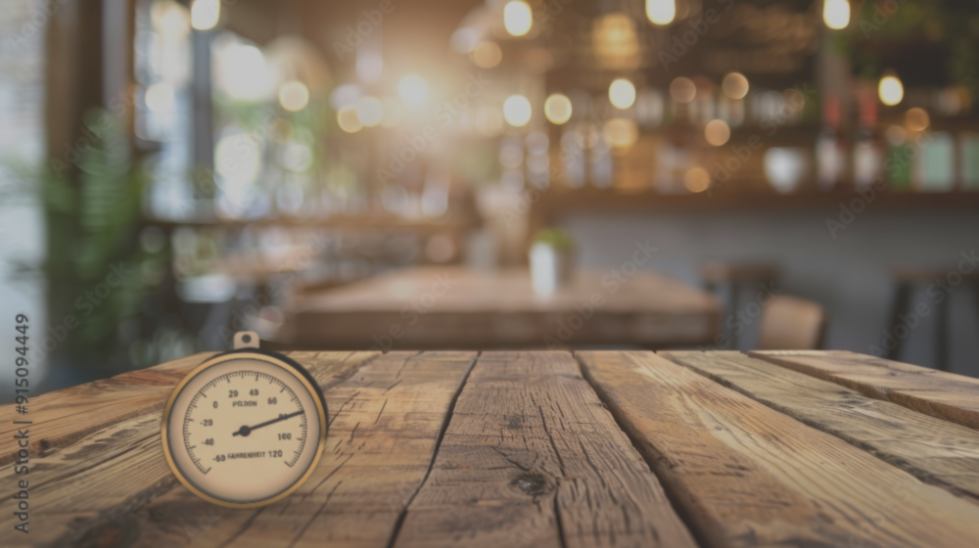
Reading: 80 °F
